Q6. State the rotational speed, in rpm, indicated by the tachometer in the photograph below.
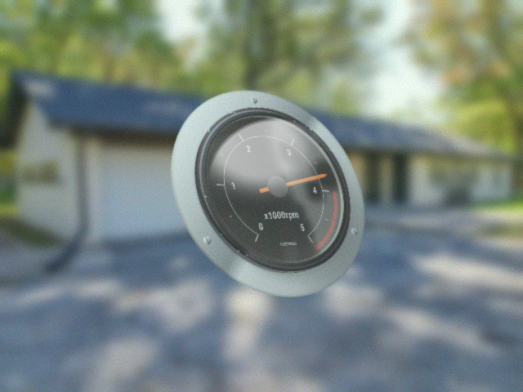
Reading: 3750 rpm
